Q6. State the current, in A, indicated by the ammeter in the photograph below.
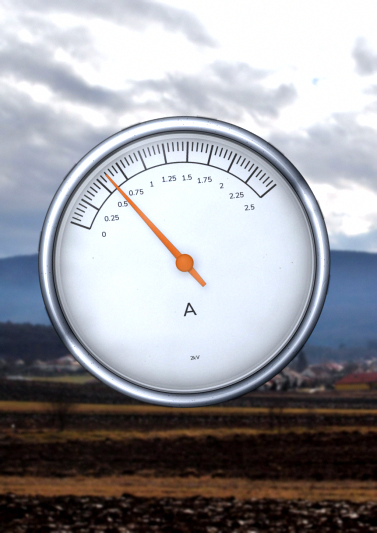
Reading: 0.6 A
